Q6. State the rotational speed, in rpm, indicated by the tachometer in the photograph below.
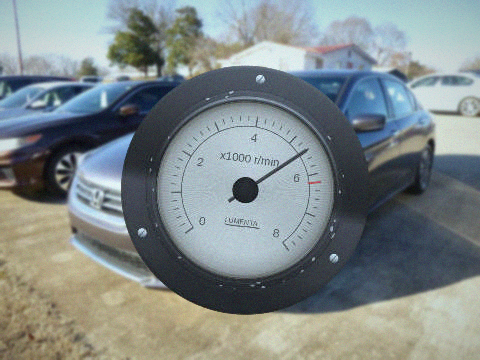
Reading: 5400 rpm
